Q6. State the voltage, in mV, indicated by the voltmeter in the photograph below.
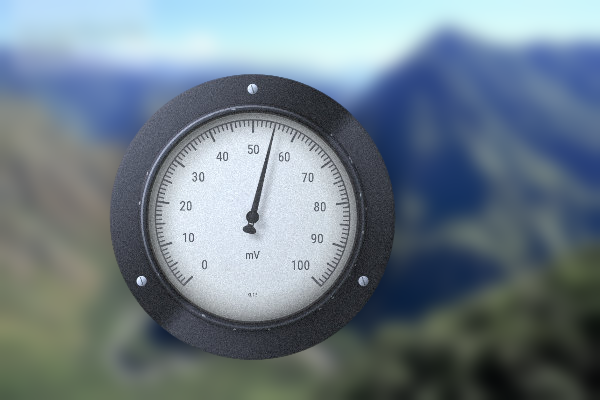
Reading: 55 mV
